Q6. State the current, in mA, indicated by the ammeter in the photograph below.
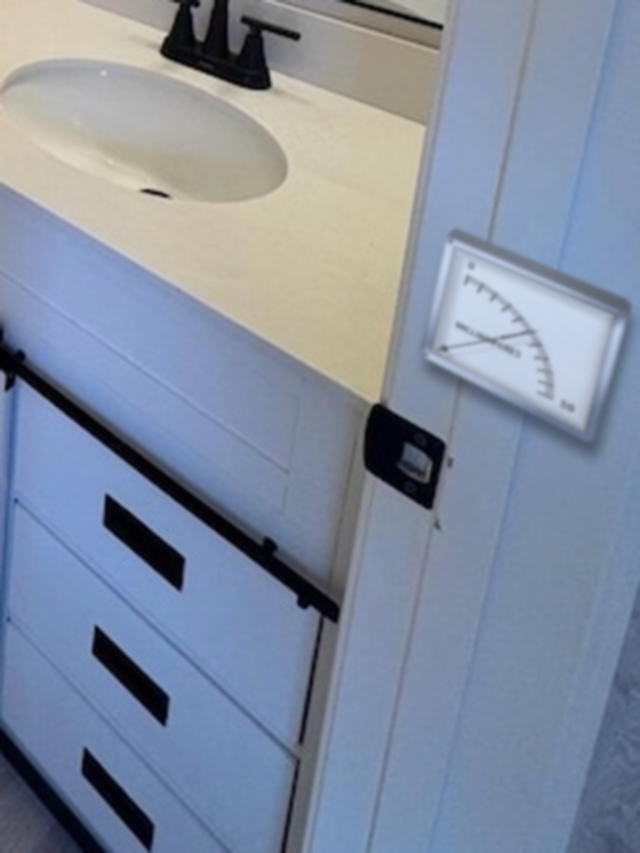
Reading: 25 mA
